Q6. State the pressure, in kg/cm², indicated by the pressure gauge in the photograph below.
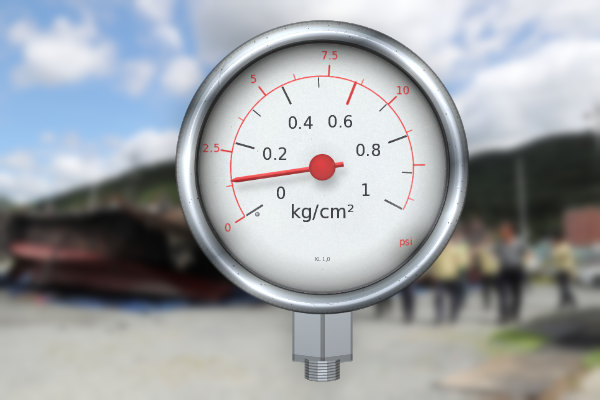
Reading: 0.1 kg/cm²
